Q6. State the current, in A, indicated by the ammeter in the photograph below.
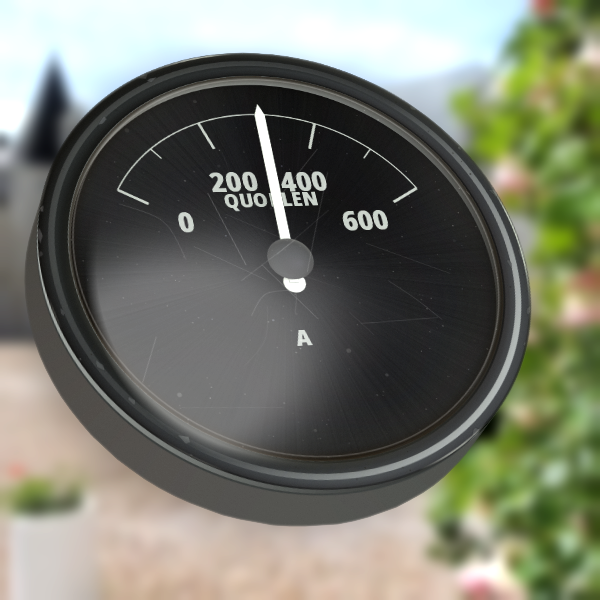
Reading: 300 A
